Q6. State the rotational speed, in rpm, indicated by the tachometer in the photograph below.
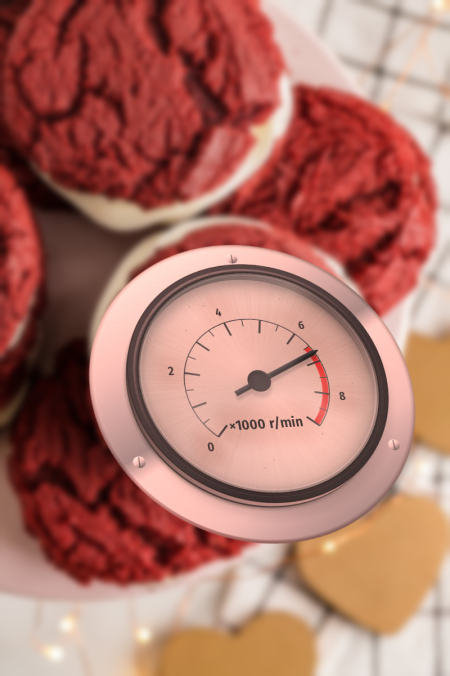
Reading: 6750 rpm
